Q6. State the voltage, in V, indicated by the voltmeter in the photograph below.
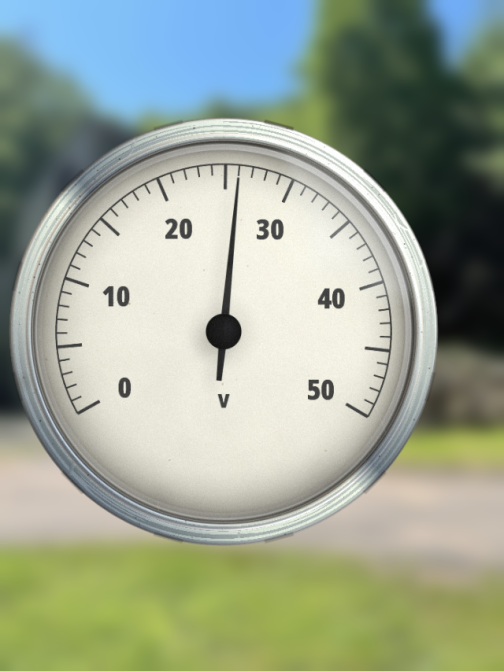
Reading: 26 V
